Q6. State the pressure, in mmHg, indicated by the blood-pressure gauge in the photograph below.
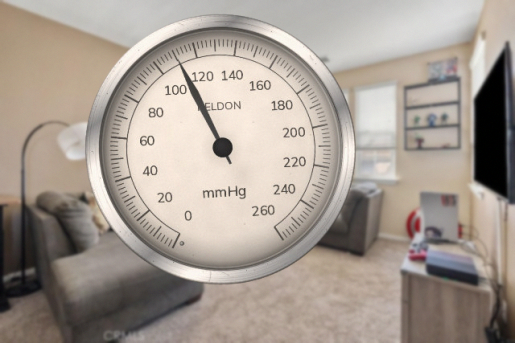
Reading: 110 mmHg
